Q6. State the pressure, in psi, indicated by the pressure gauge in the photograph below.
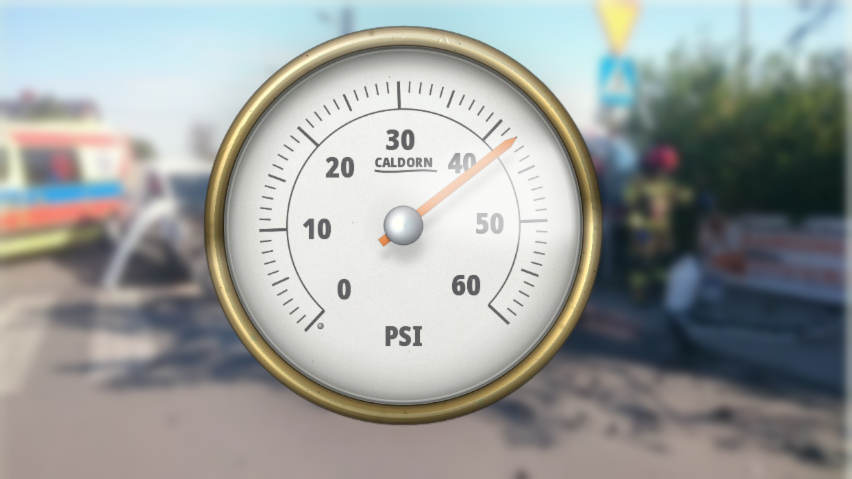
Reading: 42 psi
